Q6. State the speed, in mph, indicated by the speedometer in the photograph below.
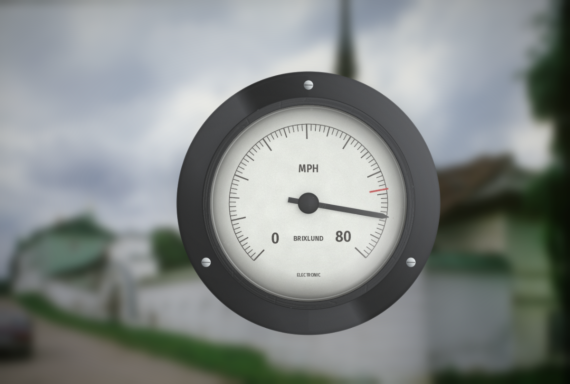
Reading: 70 mph
